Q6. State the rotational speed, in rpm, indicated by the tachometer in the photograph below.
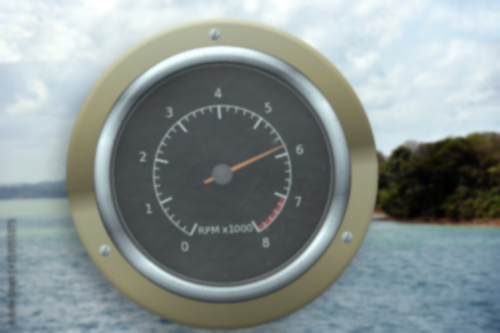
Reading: 5800 rpm
